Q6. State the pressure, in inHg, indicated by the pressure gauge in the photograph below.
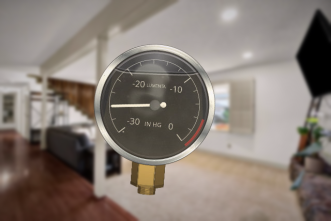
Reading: -26 inHg
